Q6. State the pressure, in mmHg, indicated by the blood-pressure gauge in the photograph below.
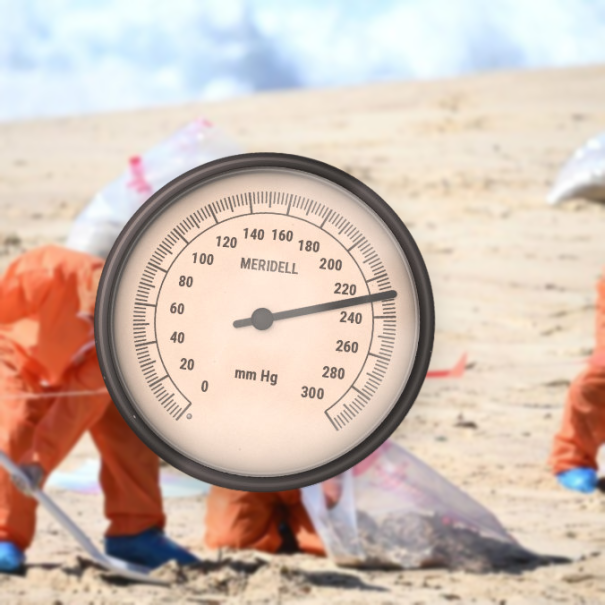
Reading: 230 mmHg
